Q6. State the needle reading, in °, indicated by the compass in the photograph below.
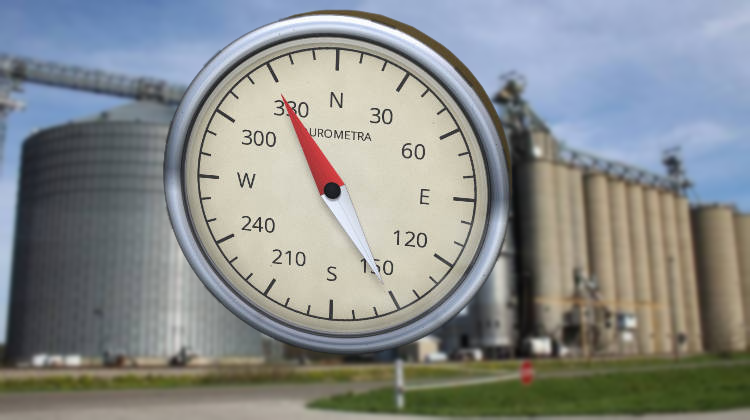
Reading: 330 °
